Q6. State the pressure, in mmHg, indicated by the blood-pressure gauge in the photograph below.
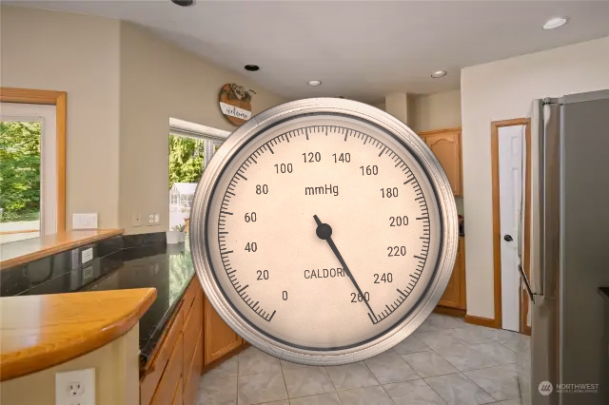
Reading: 258 mmHg
